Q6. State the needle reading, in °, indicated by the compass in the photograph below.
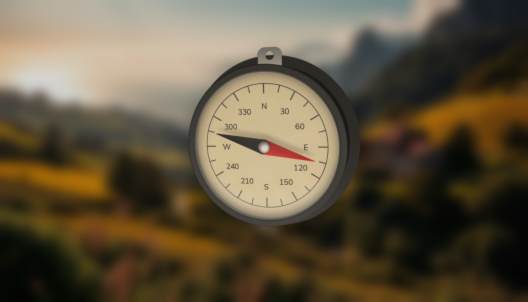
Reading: 105 °
